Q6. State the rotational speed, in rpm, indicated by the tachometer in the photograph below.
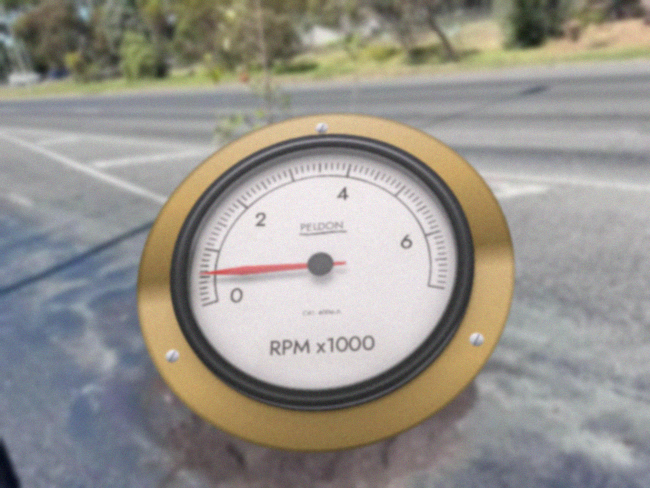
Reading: 500 rpm
